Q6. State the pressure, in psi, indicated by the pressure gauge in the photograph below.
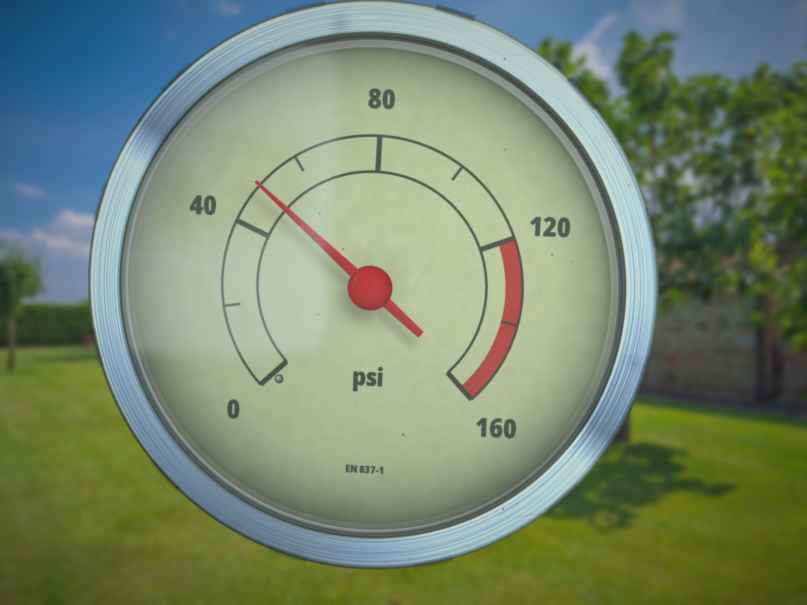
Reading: 50 psi
